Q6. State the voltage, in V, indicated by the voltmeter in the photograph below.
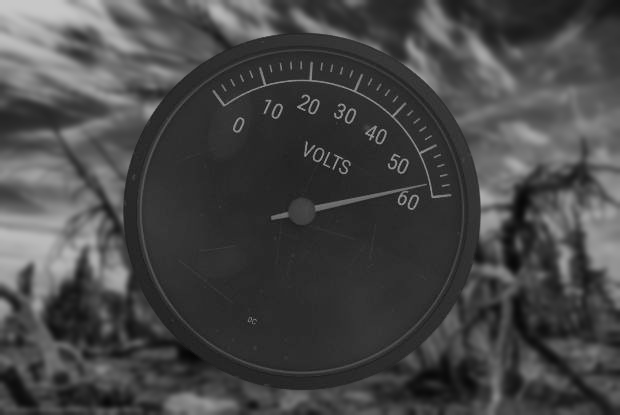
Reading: 57 V
